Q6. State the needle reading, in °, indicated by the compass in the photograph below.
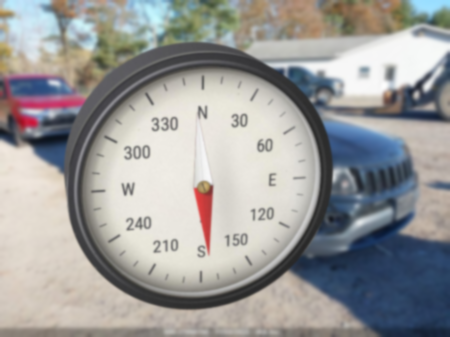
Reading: 175 °
